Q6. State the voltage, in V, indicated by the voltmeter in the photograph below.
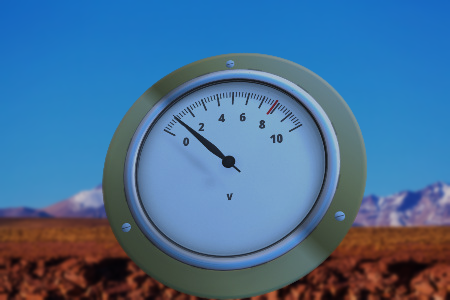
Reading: 1 V
